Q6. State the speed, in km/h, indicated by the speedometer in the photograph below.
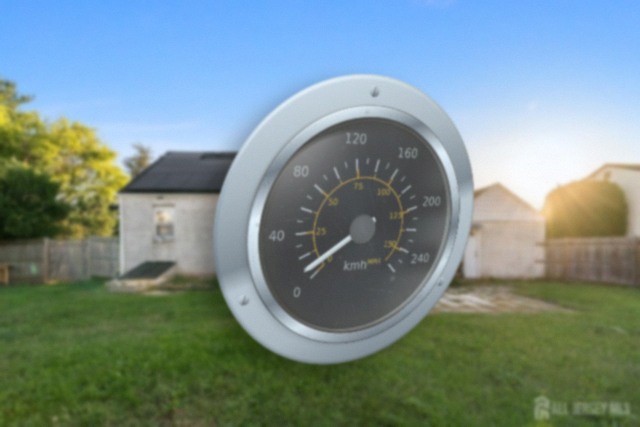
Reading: 10 km/h
